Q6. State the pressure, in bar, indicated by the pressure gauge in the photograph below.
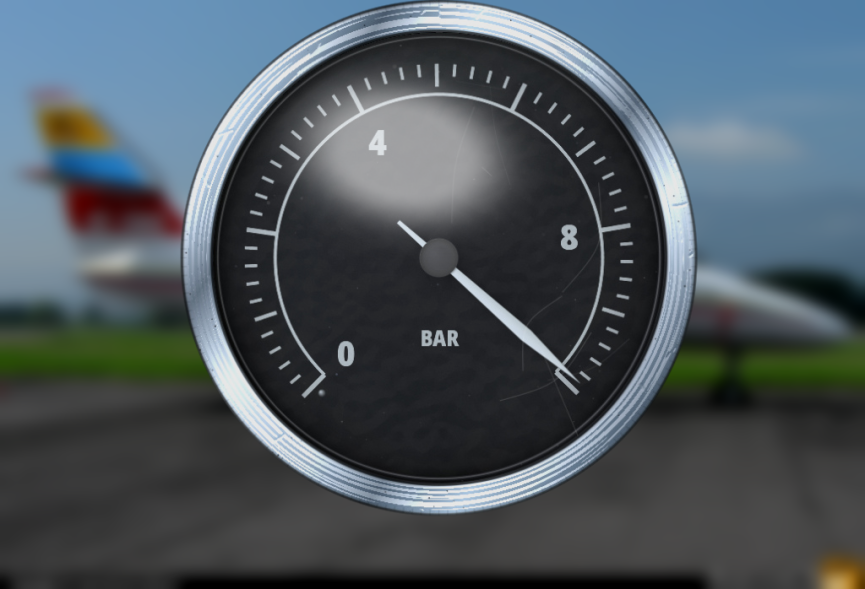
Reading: 9.9 bar
